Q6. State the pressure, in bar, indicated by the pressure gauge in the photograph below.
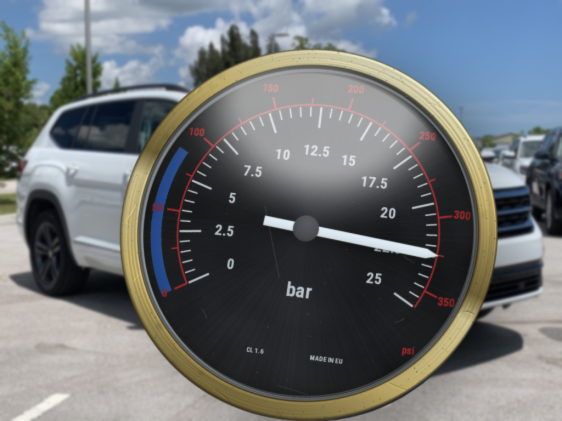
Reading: 22.5 bar
